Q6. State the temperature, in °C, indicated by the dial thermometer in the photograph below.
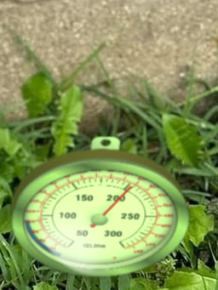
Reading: 200 °C
